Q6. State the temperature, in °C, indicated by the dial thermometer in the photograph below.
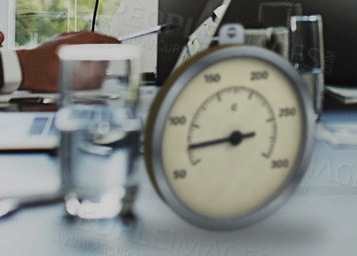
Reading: 75 °C
